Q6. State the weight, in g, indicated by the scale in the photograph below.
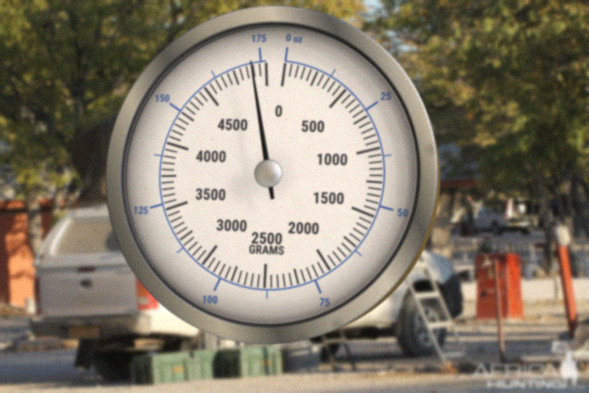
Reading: 4900 g
